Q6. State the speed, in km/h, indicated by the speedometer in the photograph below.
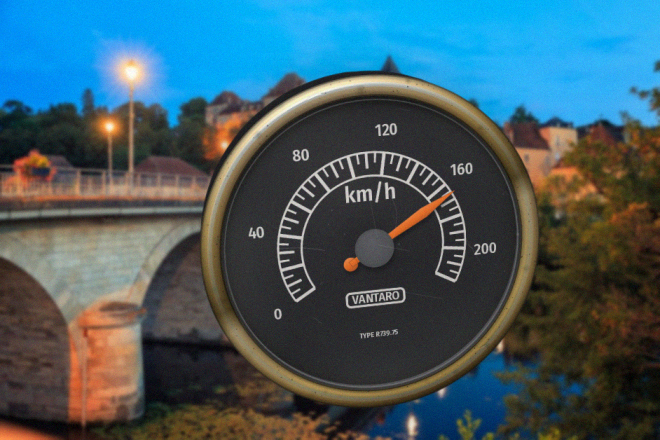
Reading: 165 km/h
